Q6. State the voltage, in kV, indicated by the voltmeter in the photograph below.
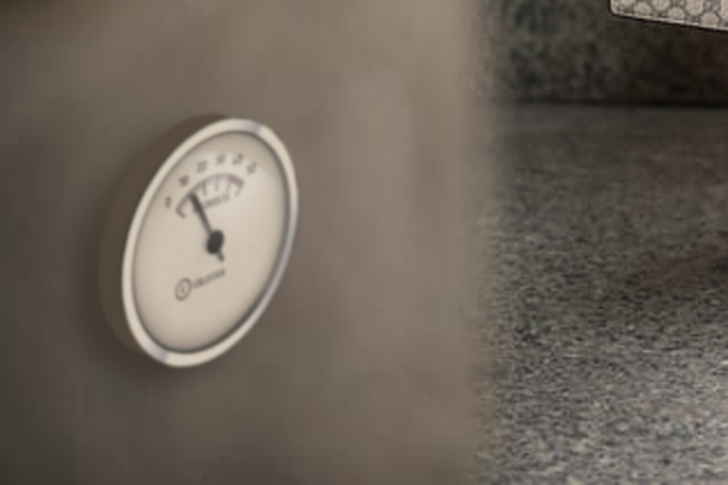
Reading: 10 kV
